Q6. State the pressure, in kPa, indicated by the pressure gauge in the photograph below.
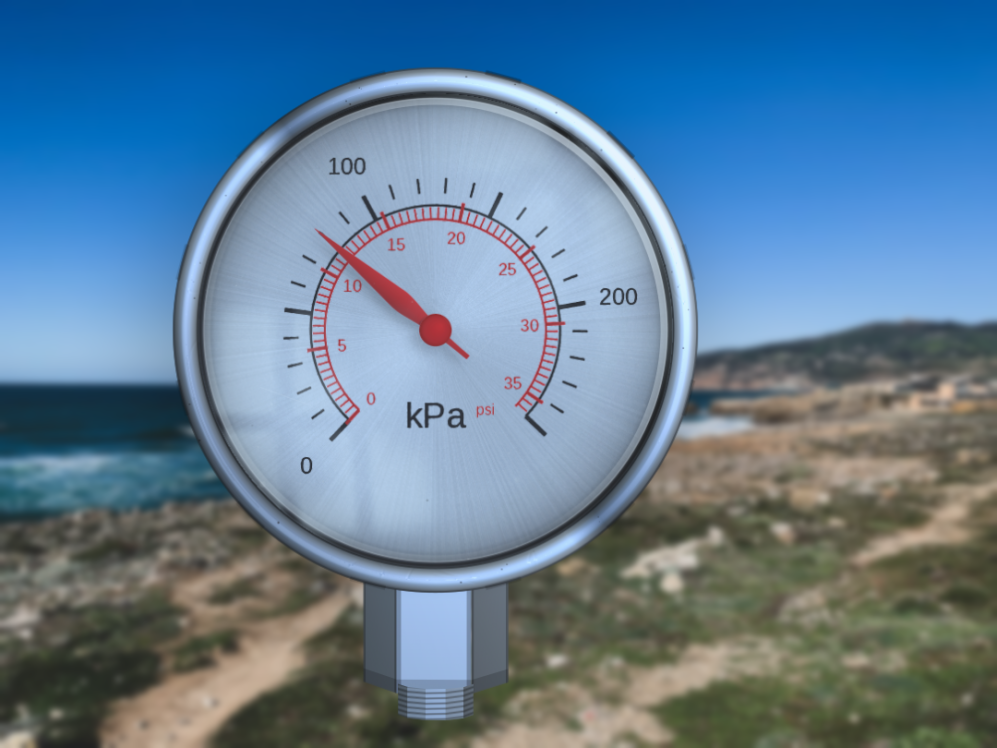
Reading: 80 kPa
